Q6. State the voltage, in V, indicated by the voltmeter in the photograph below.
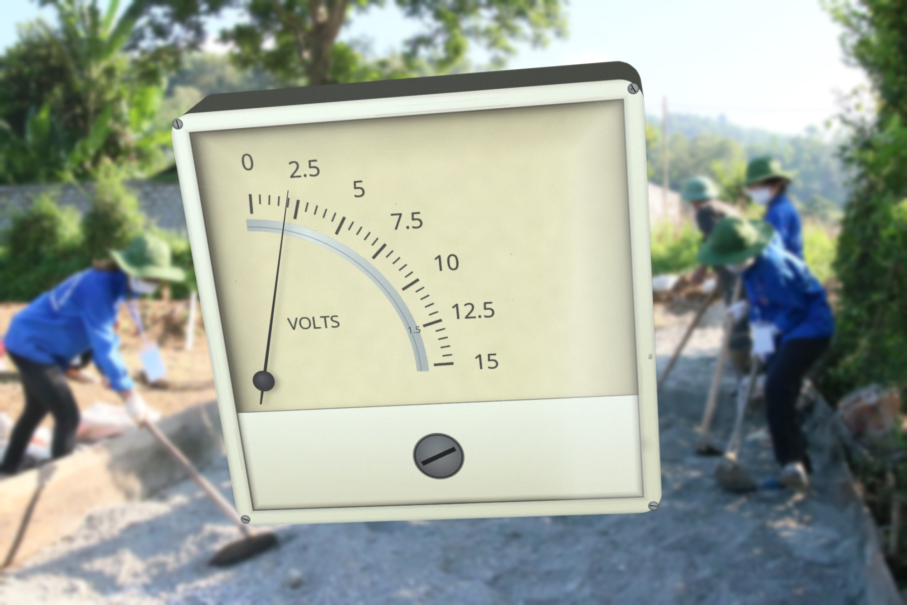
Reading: 2 V
